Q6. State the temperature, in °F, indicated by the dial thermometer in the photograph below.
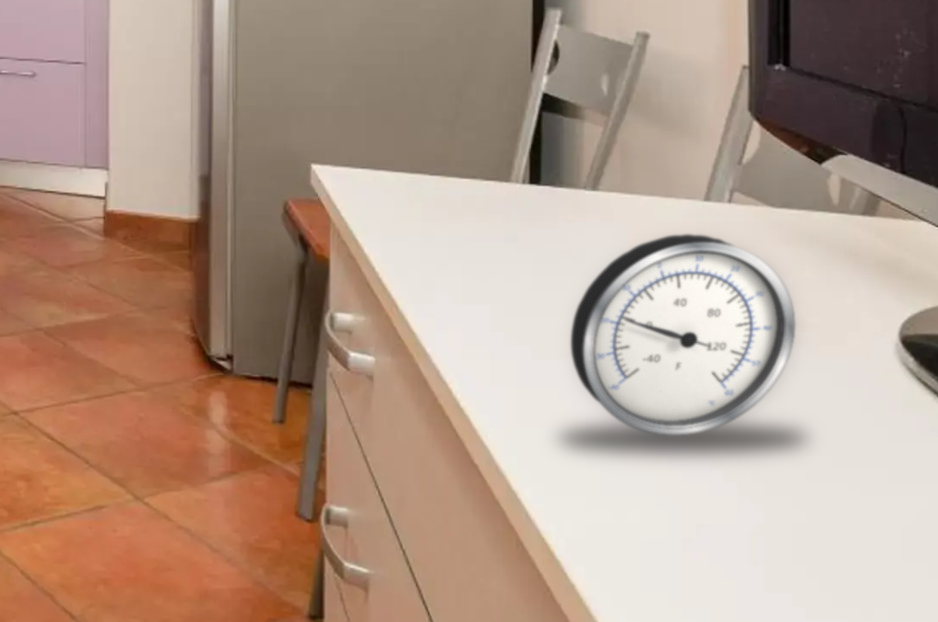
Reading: 0 °F
